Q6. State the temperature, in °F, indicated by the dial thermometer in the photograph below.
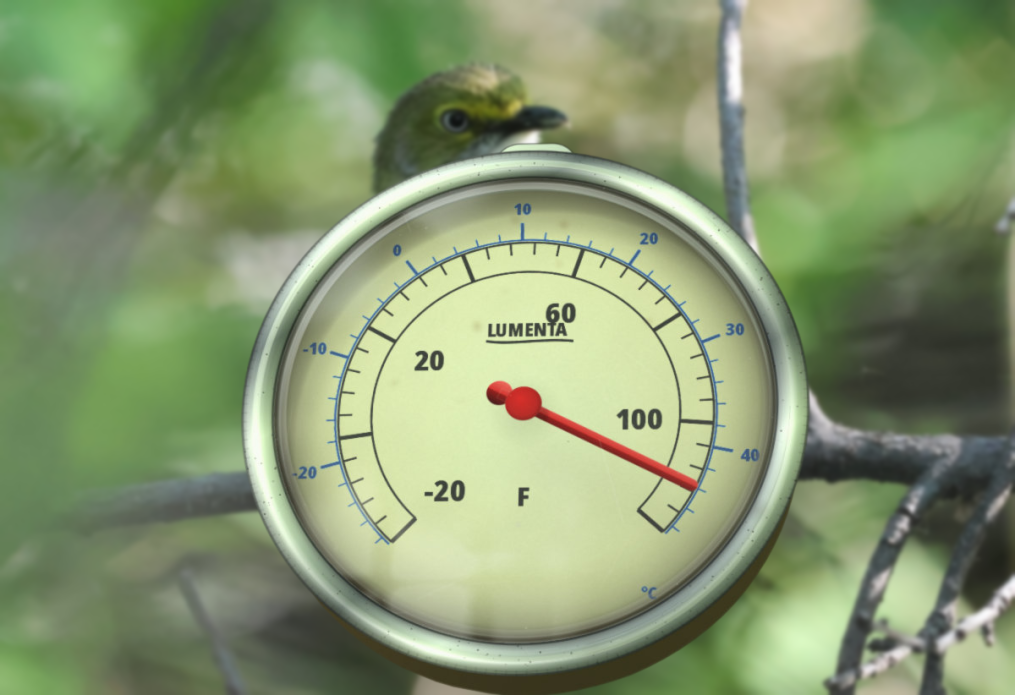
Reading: 112 °F
